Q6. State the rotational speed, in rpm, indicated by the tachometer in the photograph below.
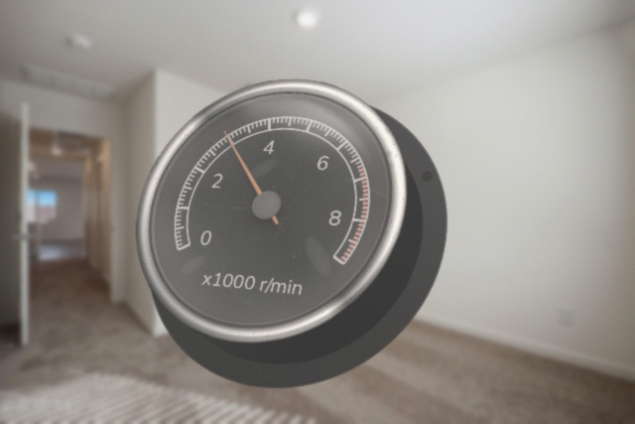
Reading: 3000 rpm
